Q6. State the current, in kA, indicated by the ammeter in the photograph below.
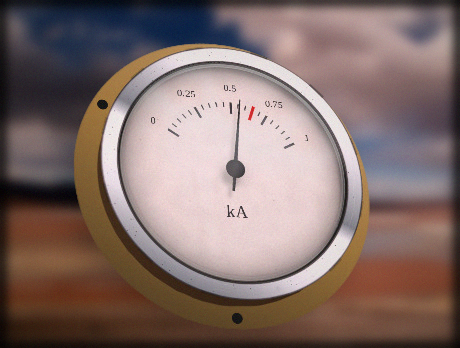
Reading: 0.55 kA
